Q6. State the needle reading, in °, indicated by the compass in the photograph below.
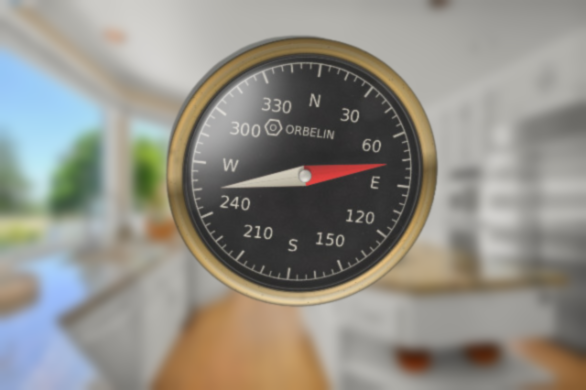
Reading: 75 °
